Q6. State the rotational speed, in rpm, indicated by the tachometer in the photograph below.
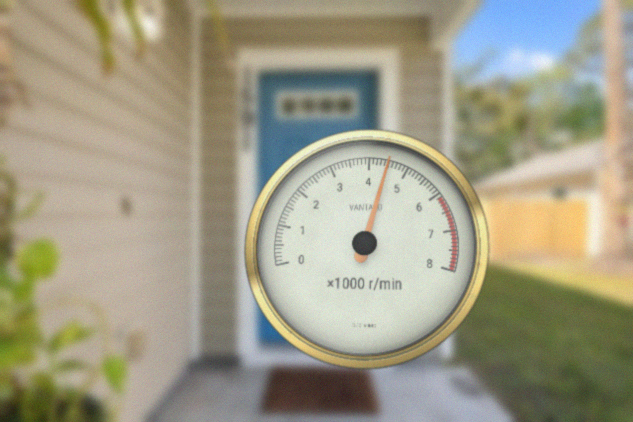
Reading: 4500 rpm
